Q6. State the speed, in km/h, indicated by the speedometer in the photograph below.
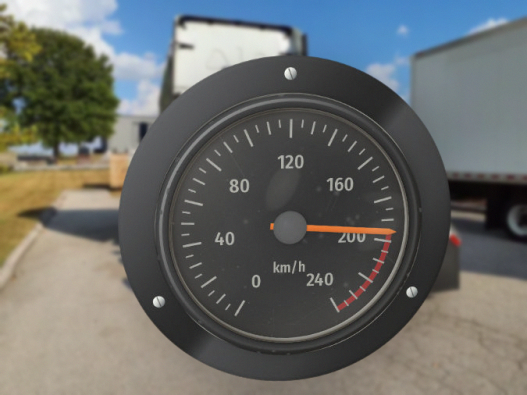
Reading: 195 km/h
